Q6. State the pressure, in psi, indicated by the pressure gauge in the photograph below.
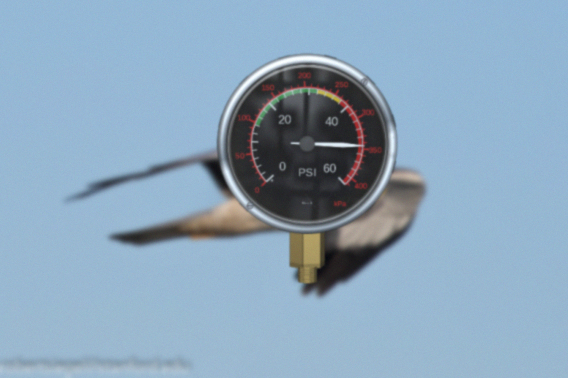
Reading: 50 psi
